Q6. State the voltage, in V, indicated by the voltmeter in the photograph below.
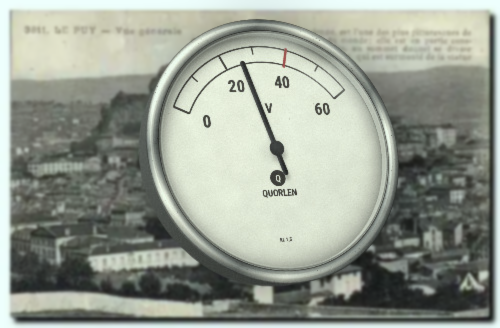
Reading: 25 V
